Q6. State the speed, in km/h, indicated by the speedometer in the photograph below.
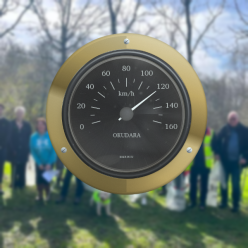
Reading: 120 km/h
